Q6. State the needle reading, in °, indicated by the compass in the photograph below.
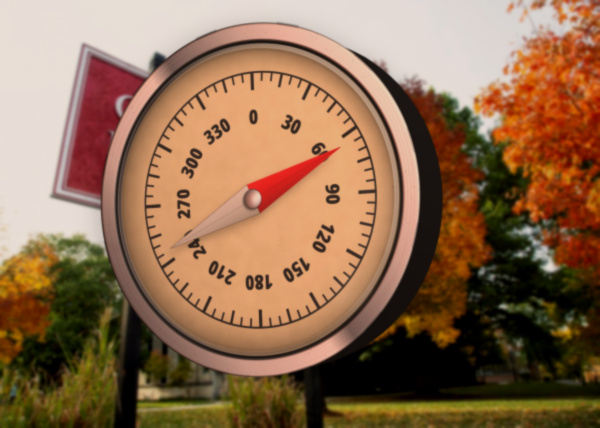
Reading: 65 °
